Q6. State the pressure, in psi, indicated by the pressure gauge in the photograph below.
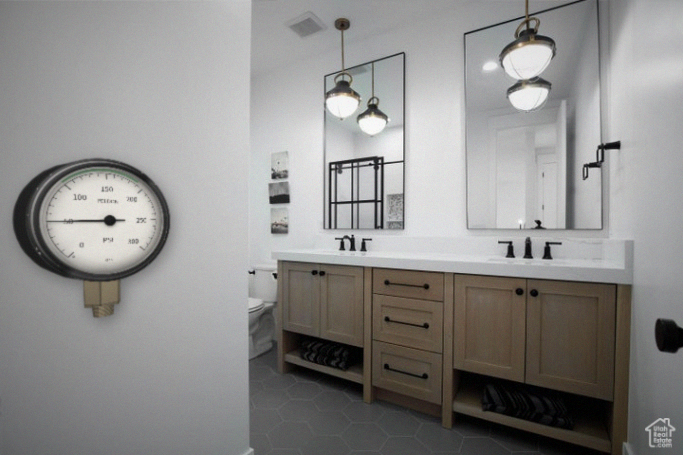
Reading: 50 psi
